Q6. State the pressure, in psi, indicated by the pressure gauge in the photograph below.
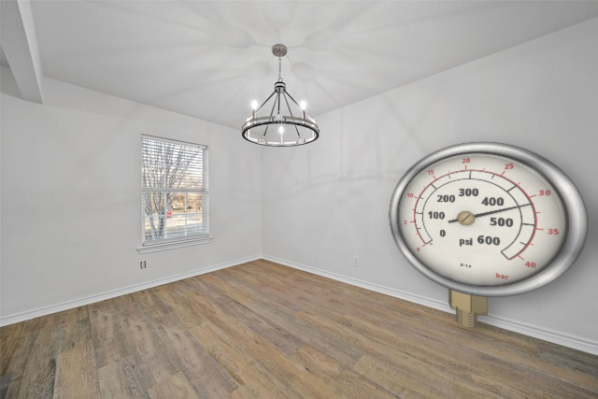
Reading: 450 psi
